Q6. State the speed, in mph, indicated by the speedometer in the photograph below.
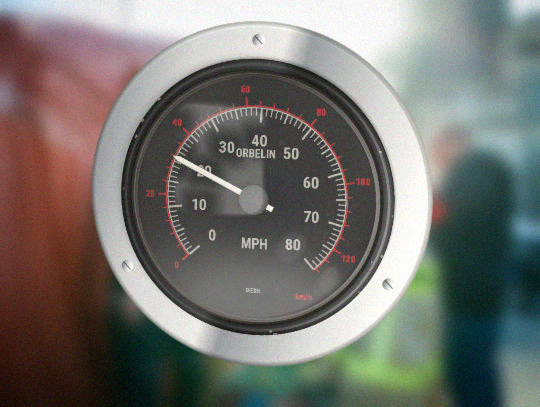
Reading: 20 mph
